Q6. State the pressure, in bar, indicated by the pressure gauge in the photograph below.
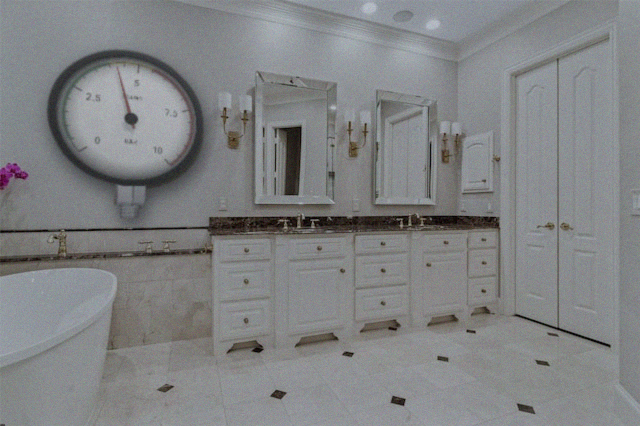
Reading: 4.25 bar
